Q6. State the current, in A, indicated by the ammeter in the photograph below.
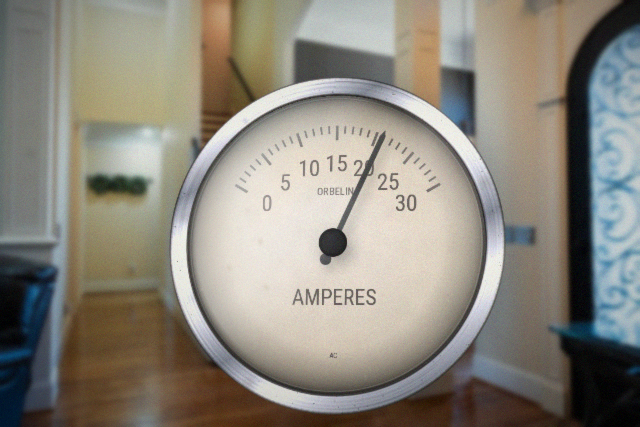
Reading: 21 A
